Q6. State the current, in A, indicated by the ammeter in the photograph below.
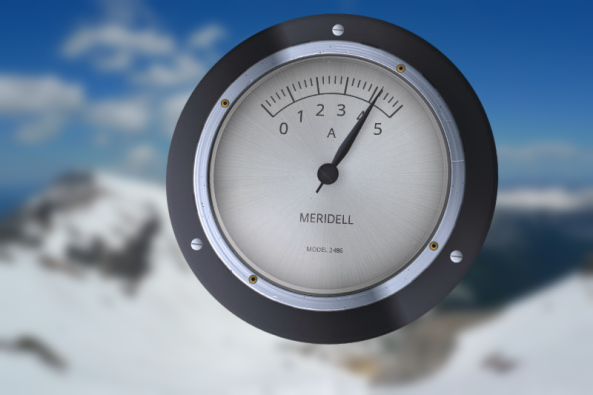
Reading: 4.2 A
